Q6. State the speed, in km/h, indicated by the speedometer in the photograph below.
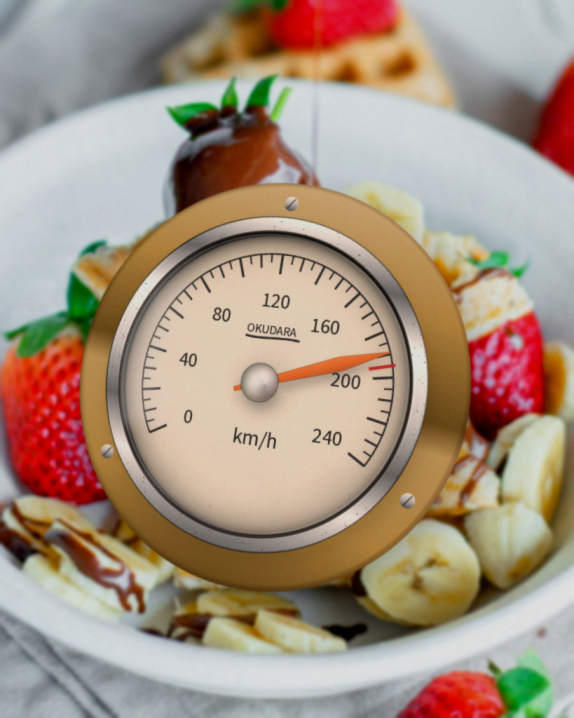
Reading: 190 km/h
